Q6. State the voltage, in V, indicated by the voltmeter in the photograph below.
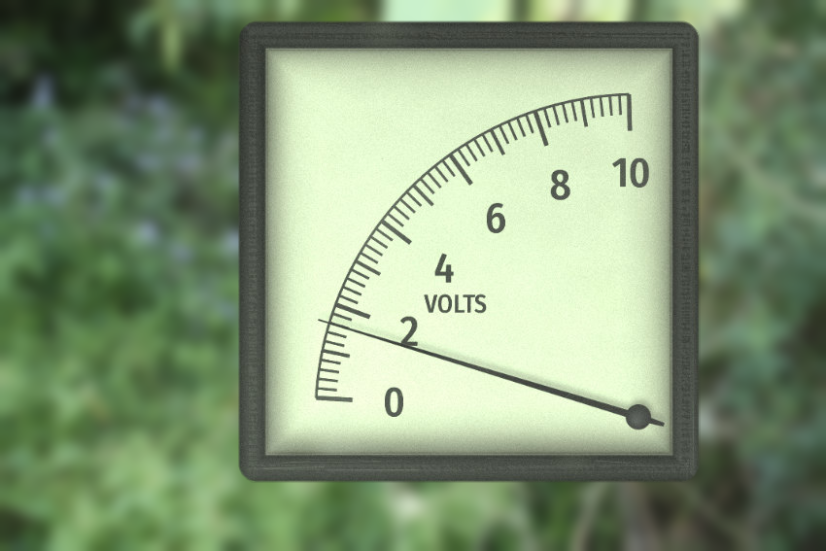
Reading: 1.6 V
